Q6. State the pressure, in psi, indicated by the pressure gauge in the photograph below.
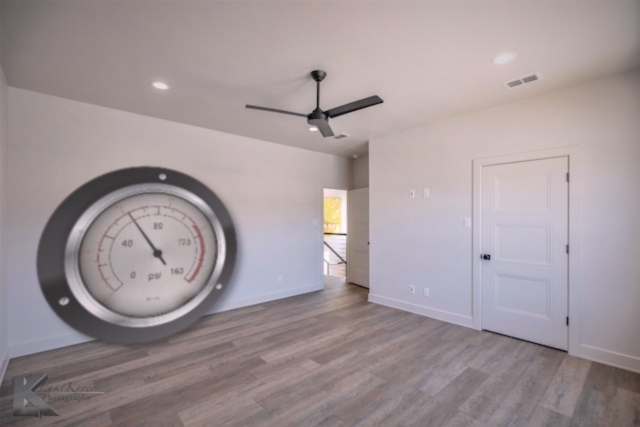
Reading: 60 psi
